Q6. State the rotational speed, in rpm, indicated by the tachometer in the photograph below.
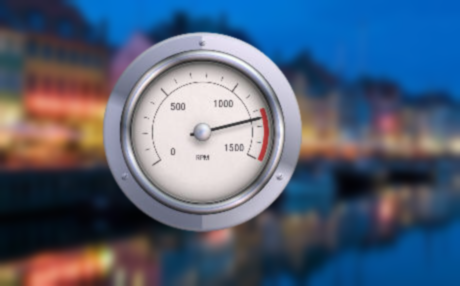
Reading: 1250 rpm
